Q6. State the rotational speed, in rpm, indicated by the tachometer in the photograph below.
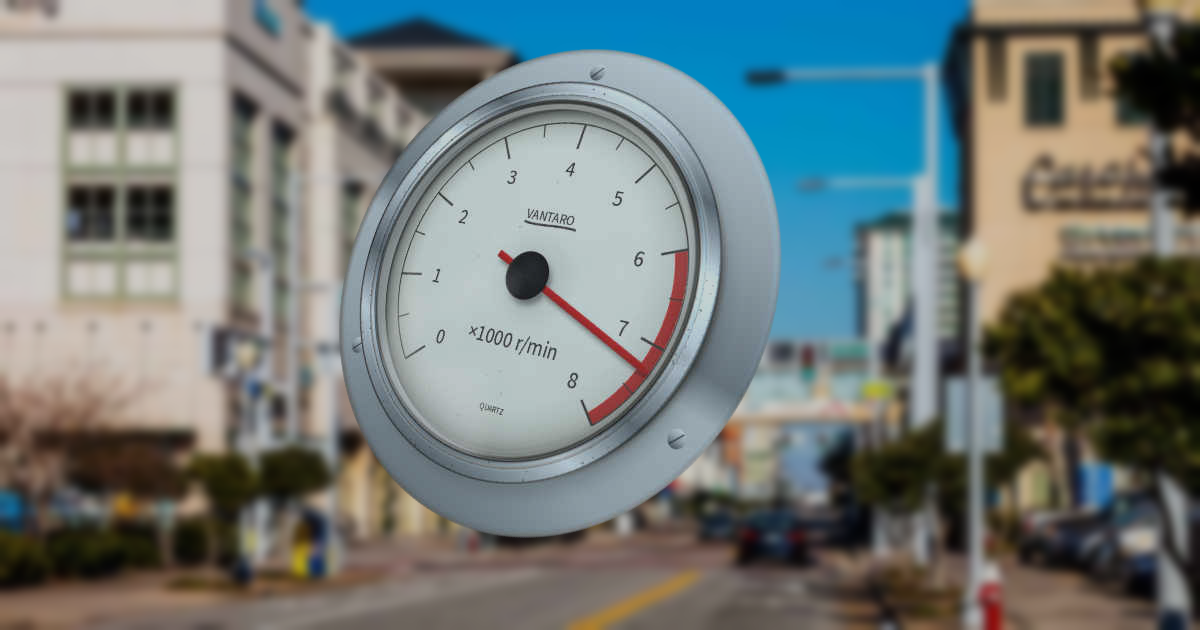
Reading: 7250 rpm
